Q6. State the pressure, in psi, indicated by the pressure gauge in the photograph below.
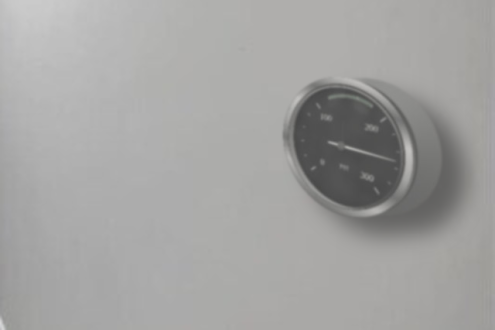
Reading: 250 psi
